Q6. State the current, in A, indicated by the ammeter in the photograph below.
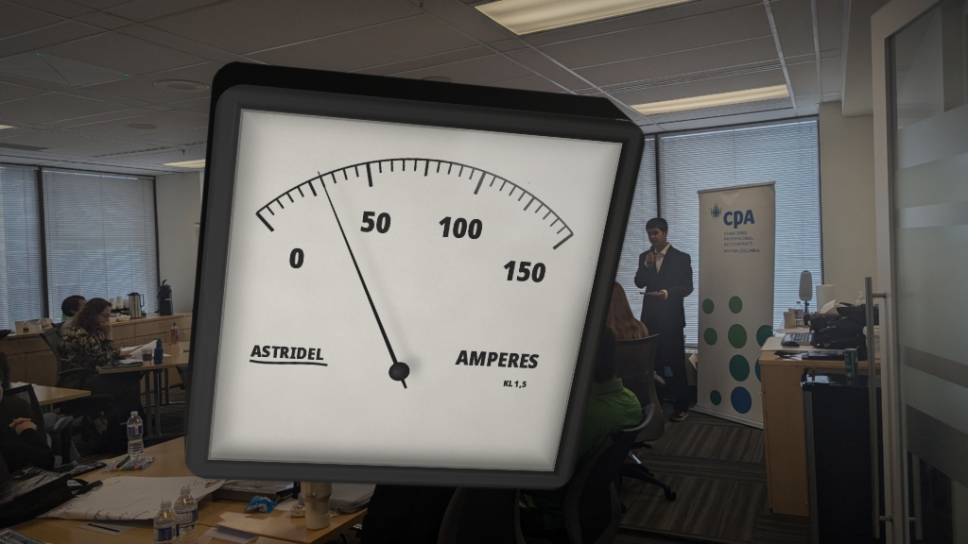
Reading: 30 A
